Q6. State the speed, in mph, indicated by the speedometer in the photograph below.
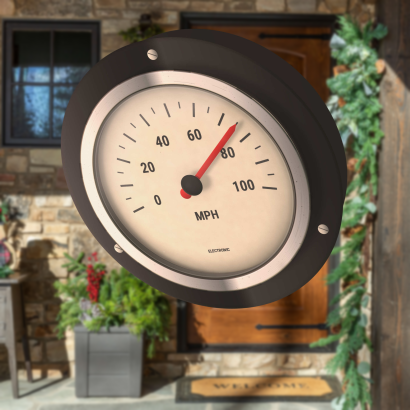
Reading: 75 mph
